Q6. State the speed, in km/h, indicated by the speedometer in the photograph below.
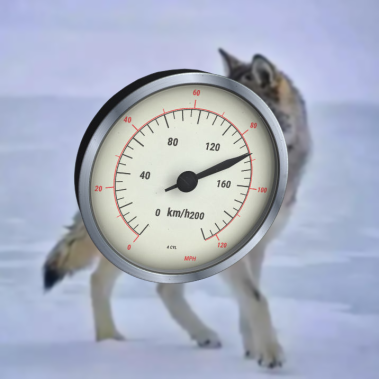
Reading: 140 km/h
